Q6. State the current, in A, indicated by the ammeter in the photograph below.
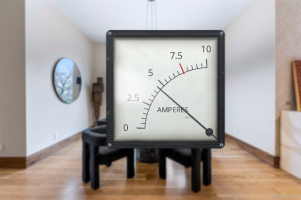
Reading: 4.5 A
